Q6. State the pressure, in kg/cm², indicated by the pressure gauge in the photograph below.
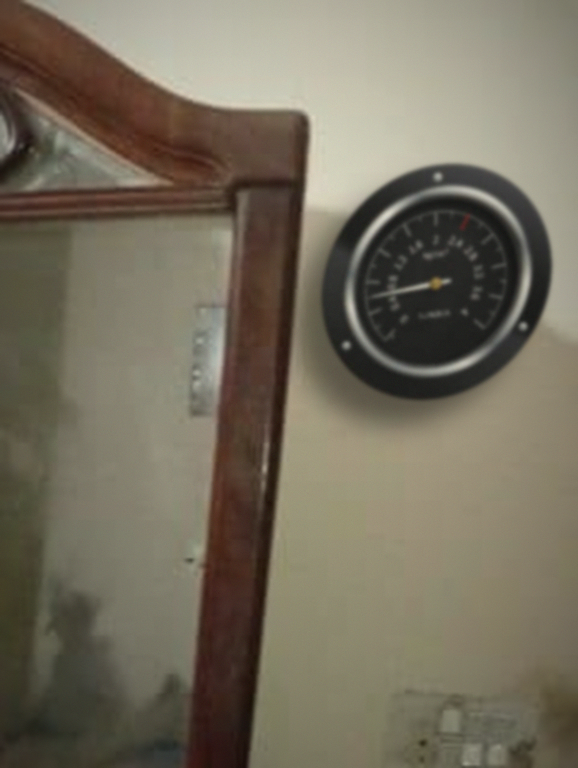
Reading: 0.6 kg/cm²
